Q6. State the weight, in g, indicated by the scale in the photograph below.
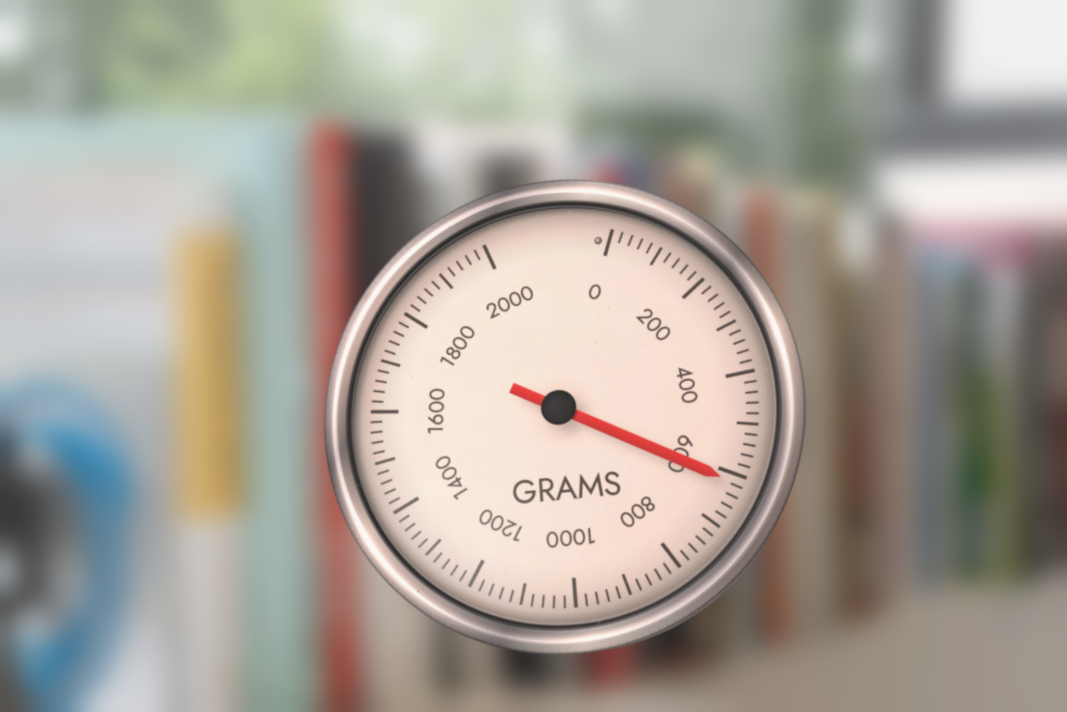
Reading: 620 g
